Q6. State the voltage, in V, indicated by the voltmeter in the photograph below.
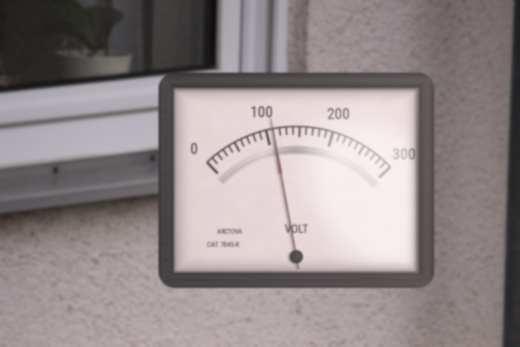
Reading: 110 V
